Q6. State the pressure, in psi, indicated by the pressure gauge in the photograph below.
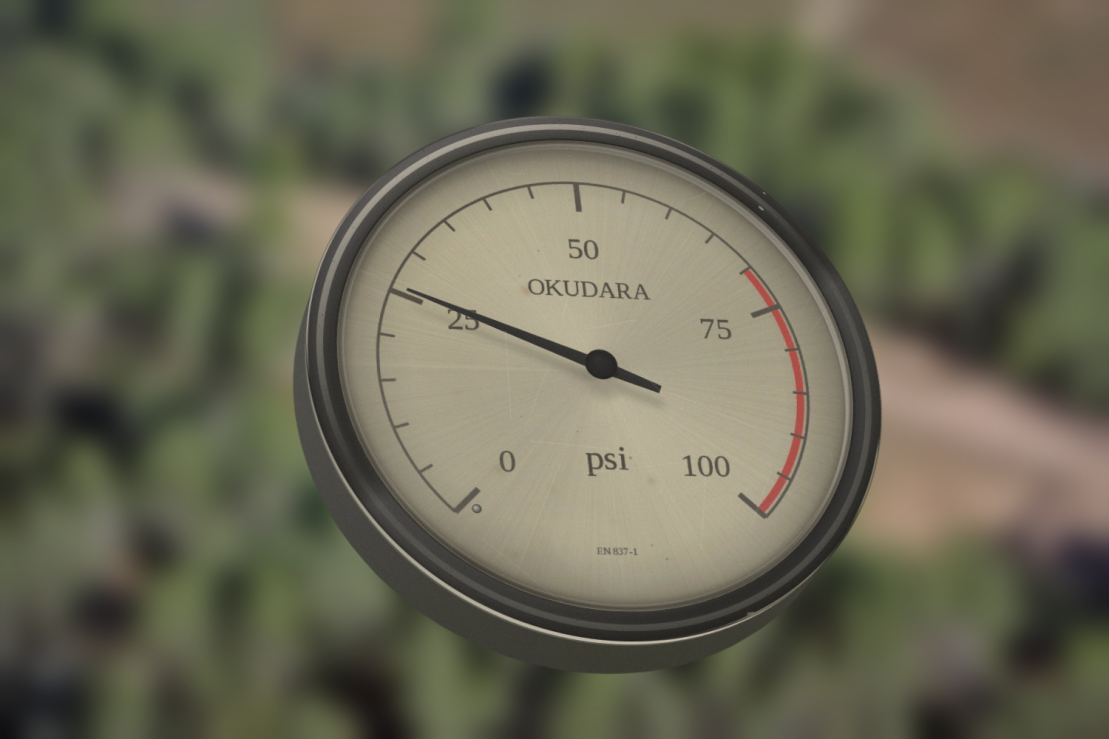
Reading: 25 psi
